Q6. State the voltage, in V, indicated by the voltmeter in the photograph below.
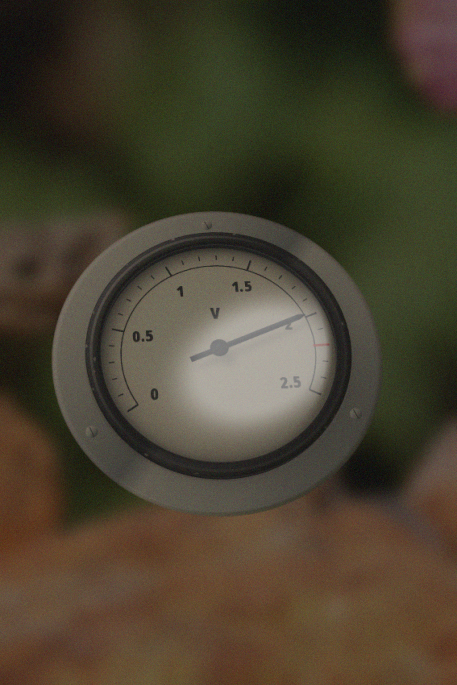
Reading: 2 V
